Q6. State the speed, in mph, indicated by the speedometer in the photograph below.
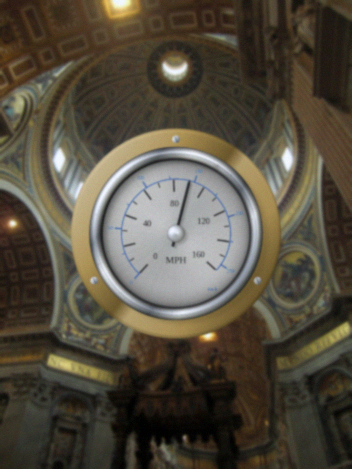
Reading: 90 mph
